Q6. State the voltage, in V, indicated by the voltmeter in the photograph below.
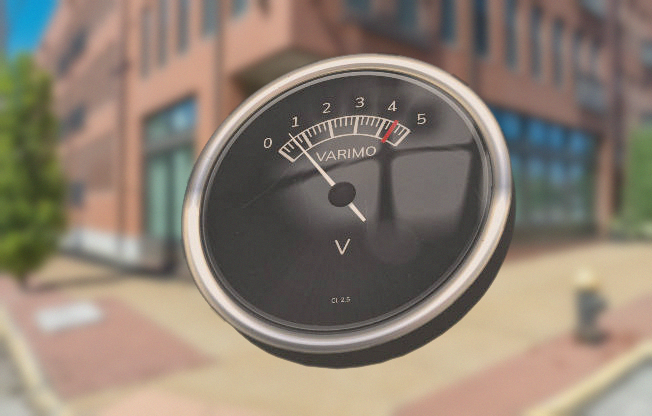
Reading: 0.6 V
